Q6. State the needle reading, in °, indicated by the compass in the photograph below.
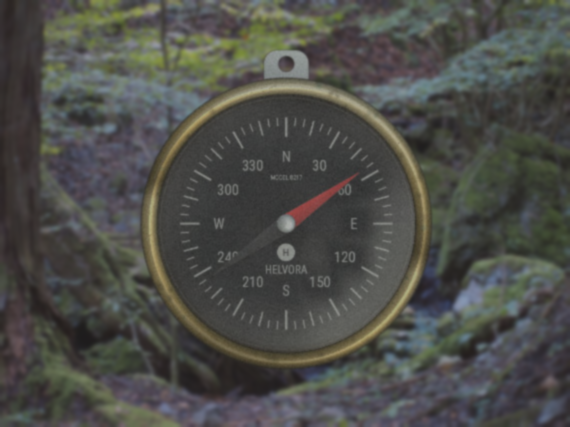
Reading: 55 °
